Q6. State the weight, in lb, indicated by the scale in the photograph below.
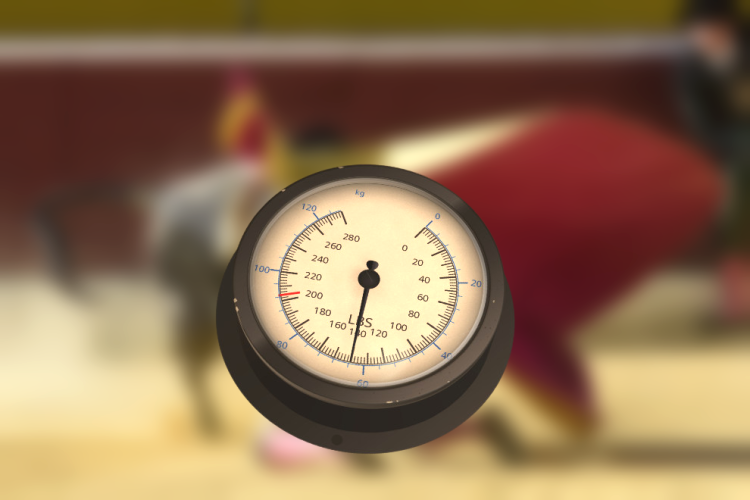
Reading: 140 lb
